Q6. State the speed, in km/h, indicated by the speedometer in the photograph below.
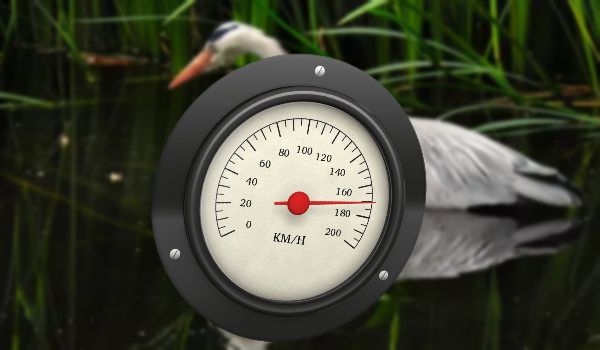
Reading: 170 km/h
